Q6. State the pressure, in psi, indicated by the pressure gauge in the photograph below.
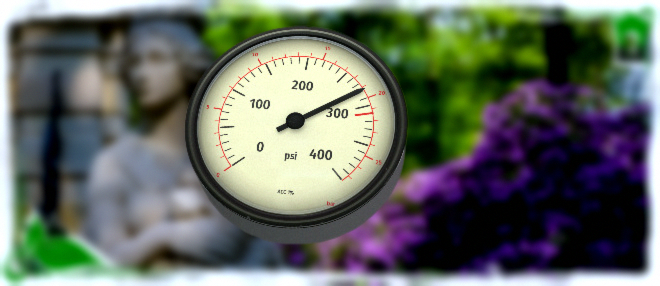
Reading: 280 psi
